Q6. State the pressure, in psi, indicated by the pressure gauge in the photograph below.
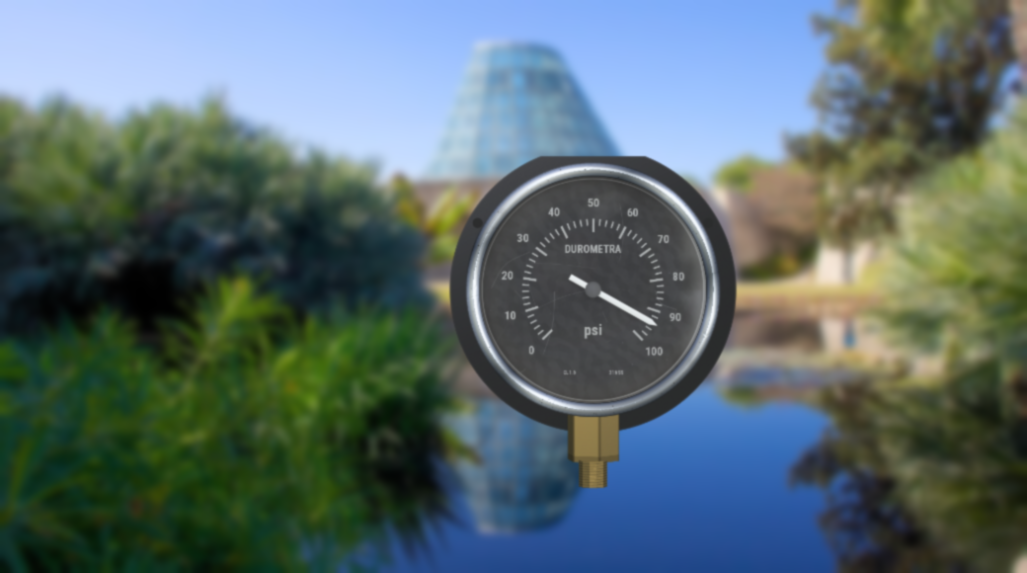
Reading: 94 psi
